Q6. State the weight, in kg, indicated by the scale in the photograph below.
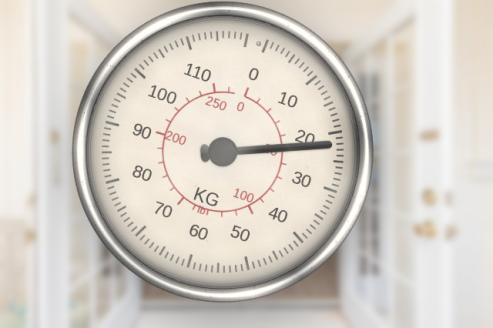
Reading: 22 kg
